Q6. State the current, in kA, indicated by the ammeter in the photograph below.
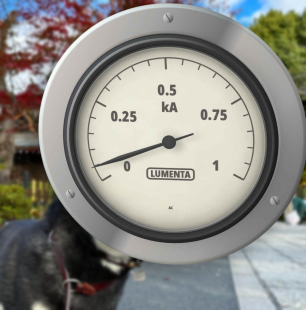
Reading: 0.05 kA
